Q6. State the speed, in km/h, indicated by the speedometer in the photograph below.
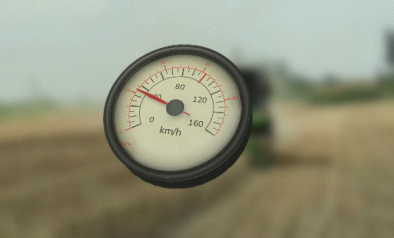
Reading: 35 km/h
